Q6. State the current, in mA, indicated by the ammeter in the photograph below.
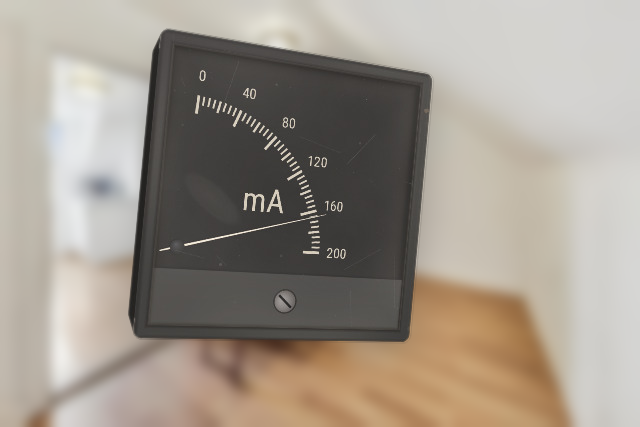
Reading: 165 mA
